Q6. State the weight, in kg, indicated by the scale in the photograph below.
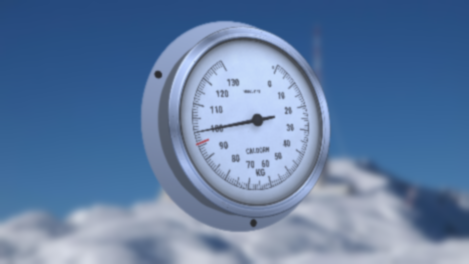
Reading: 100 kg
